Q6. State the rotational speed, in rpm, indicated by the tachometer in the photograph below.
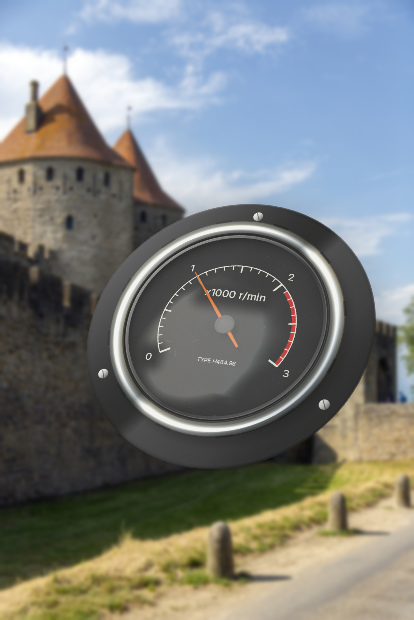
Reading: 1000 rpm
